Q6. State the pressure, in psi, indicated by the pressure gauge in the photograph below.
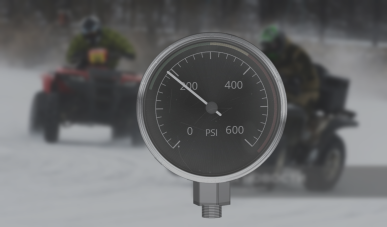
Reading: 190 psi
